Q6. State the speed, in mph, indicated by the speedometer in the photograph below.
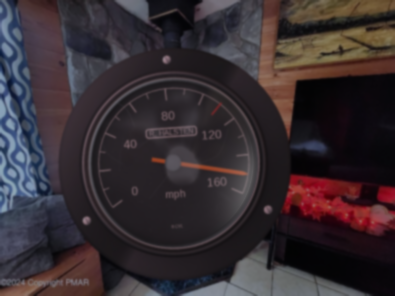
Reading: 150 mph
